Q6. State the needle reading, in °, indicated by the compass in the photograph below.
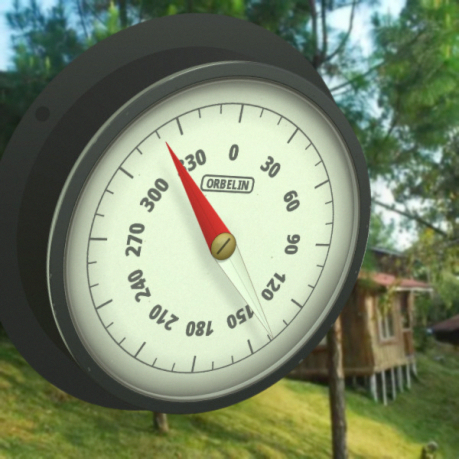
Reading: 320 °
